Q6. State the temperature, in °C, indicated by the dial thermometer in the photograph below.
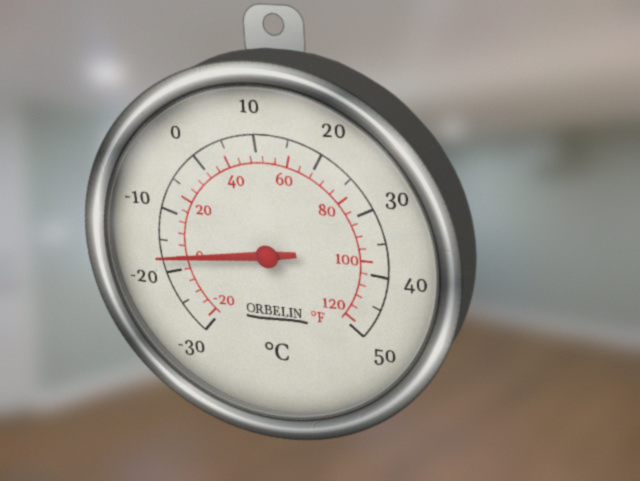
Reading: -17.5 °C
